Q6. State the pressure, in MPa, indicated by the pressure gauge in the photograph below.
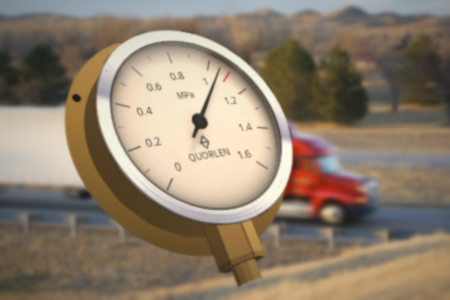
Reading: 1.05 MPa
